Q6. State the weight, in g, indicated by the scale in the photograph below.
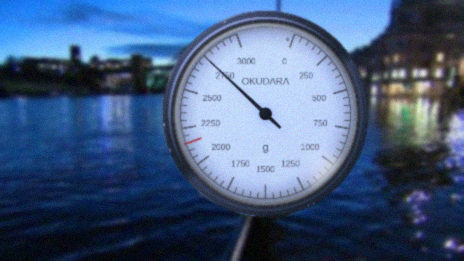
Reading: 2750 g
